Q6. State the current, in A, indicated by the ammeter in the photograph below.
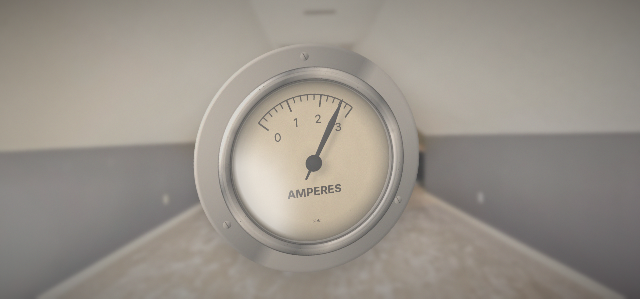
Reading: 2.6 A
